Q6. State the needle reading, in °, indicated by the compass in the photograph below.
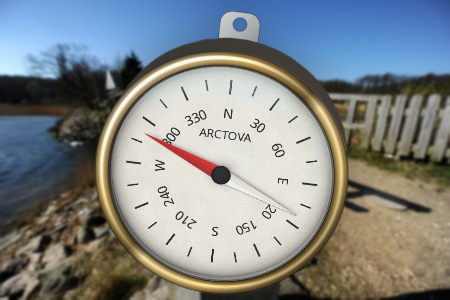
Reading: 292.5 °
